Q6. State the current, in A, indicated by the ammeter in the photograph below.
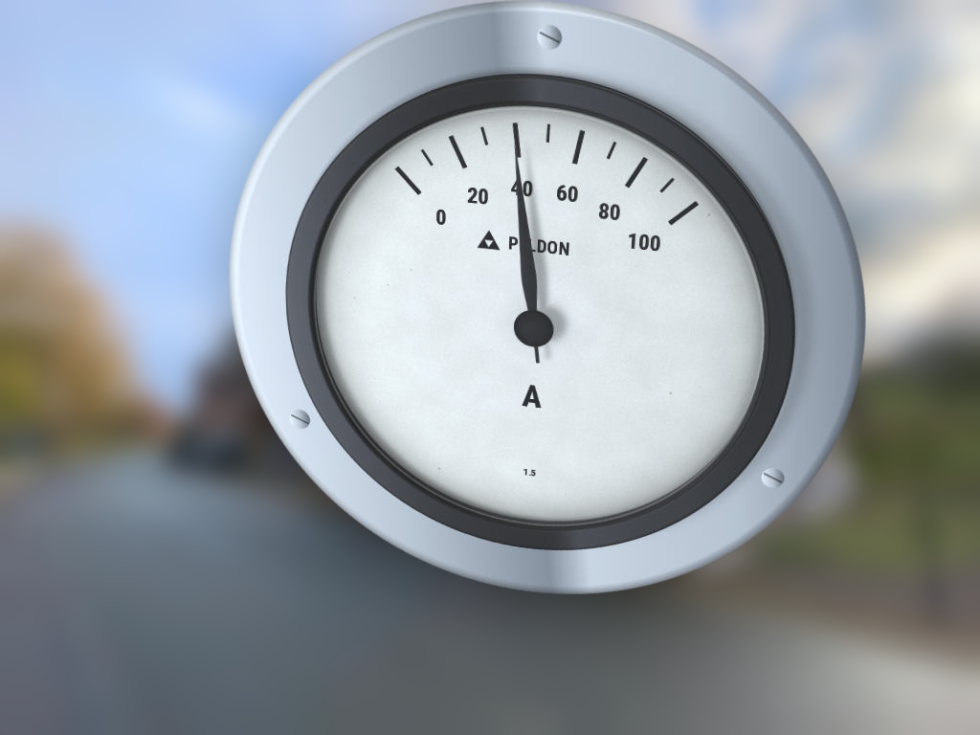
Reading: 40 A
